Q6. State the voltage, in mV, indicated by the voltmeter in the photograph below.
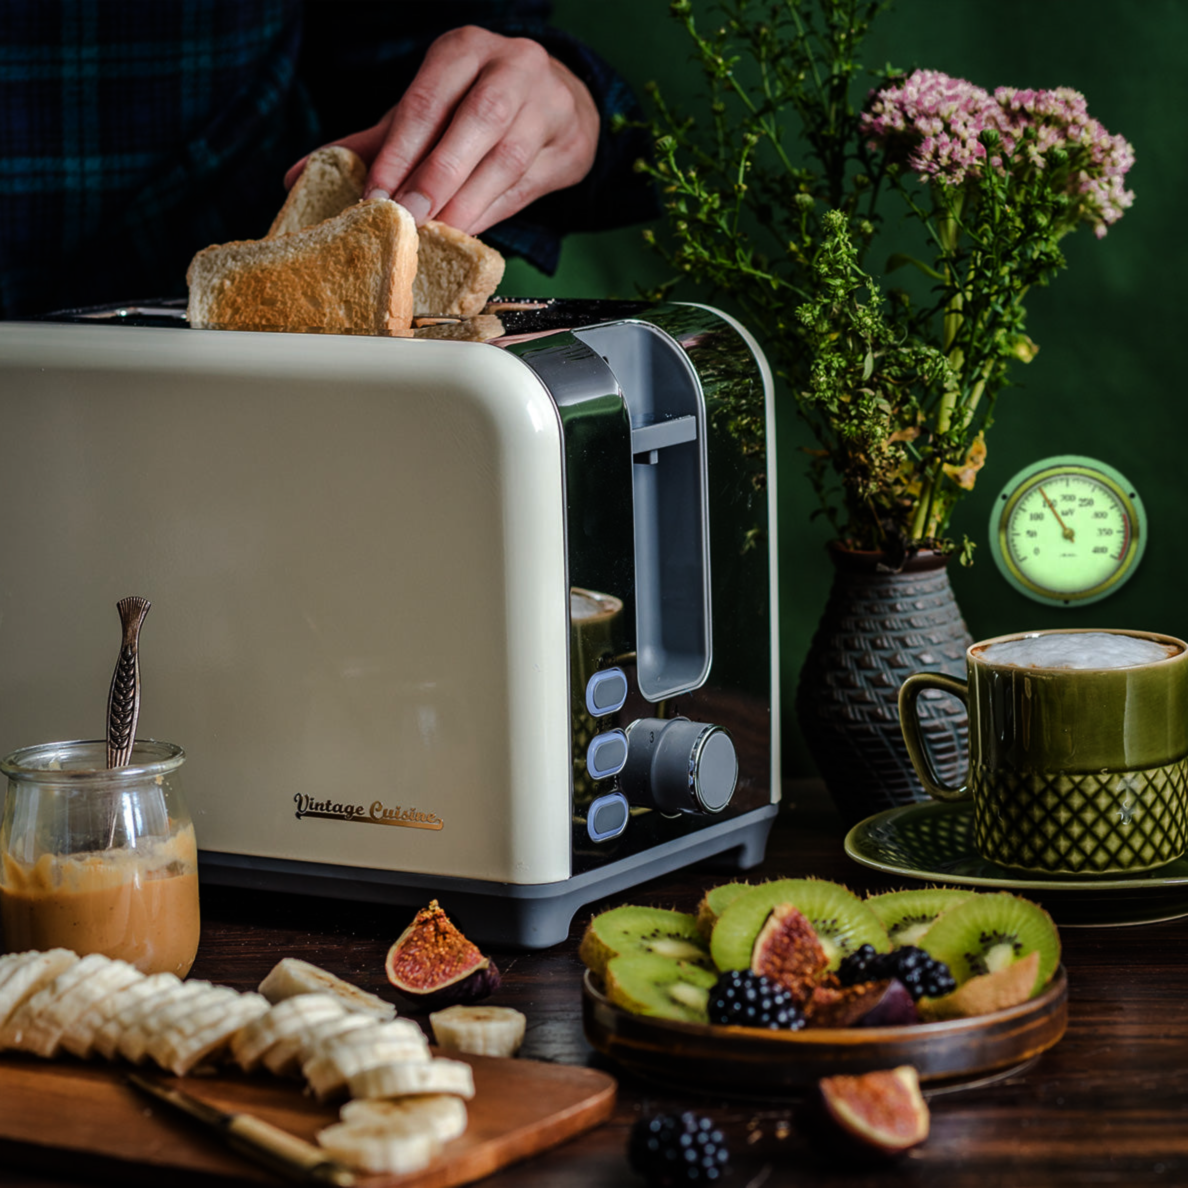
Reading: 150 mV
